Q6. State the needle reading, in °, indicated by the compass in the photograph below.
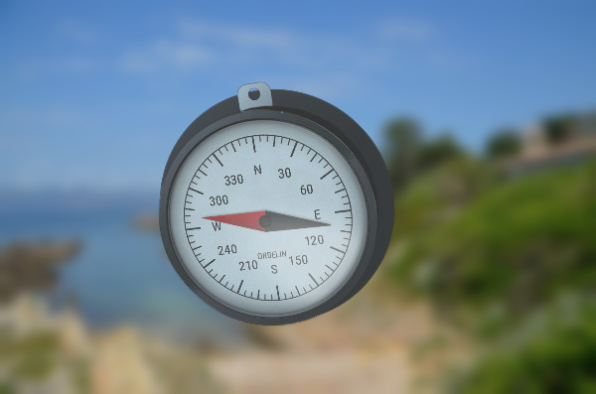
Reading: 280 °
